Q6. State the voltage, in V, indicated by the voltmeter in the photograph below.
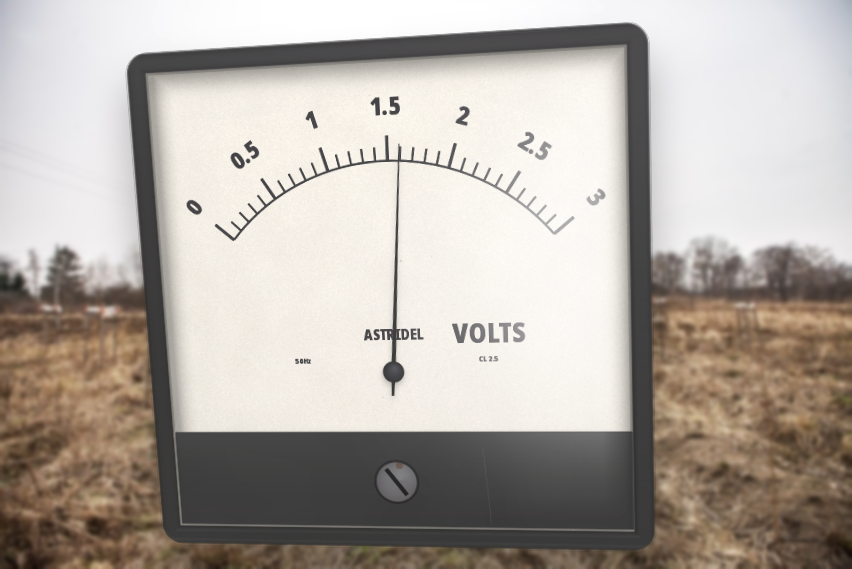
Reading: 1.6 V
